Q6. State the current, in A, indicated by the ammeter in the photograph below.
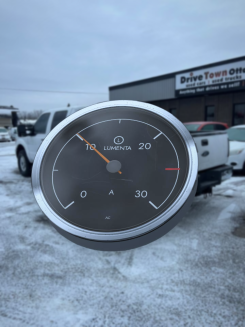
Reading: 10 A
